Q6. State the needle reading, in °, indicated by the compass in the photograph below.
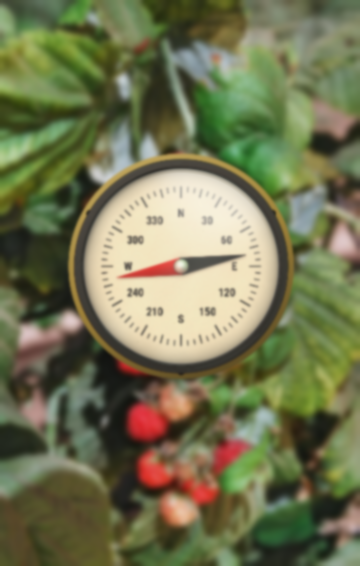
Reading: 260 °
